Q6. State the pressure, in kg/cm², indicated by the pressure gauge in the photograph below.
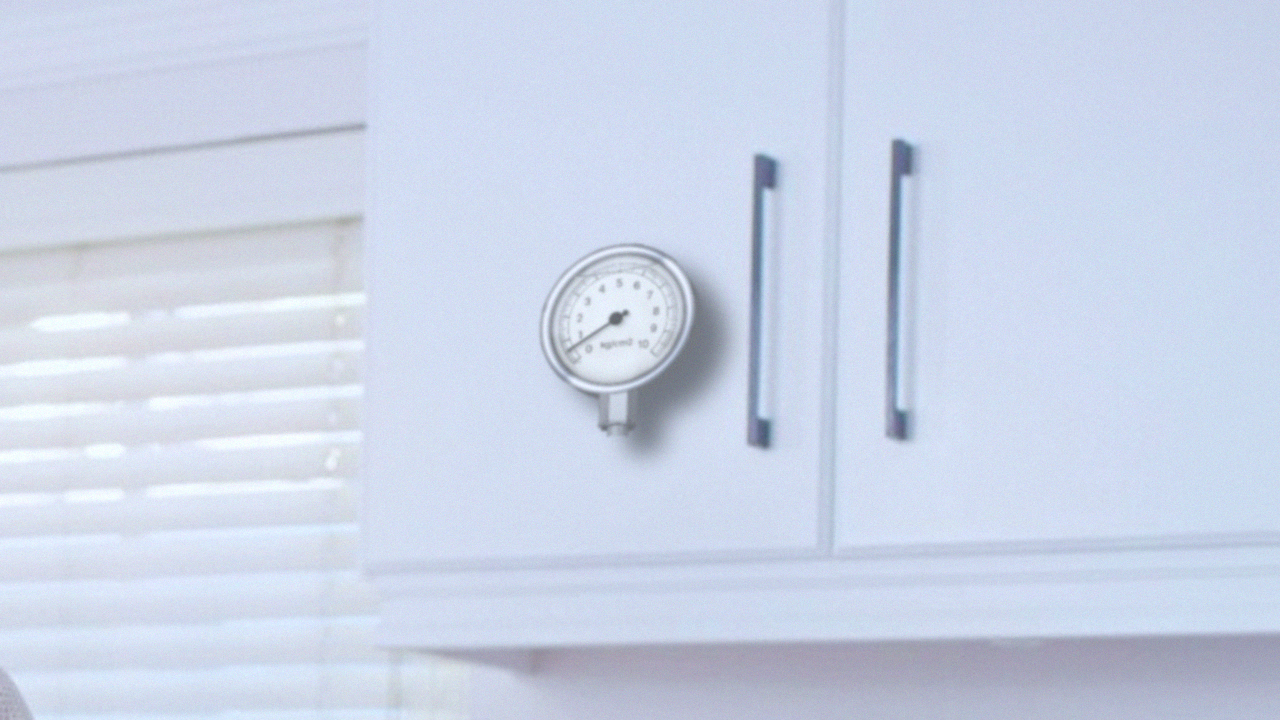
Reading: 0.5 kg/cm²
